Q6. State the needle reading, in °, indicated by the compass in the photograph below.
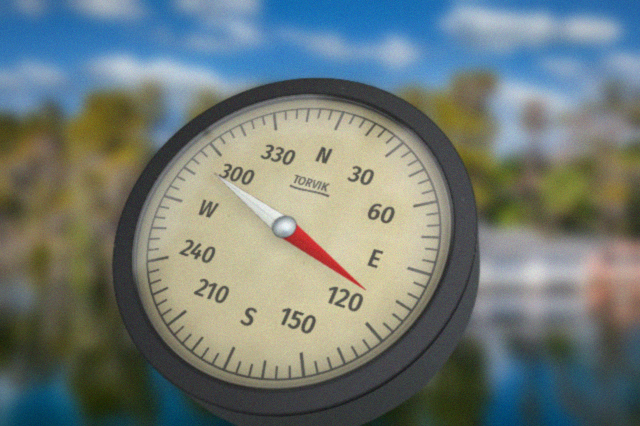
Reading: 110 °
